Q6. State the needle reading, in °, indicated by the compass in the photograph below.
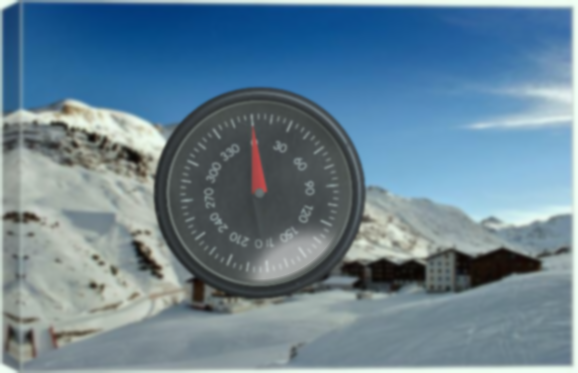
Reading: 0 °
